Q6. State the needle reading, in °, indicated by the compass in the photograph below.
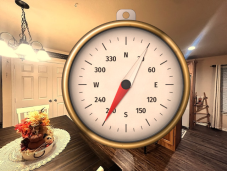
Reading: 210 °
